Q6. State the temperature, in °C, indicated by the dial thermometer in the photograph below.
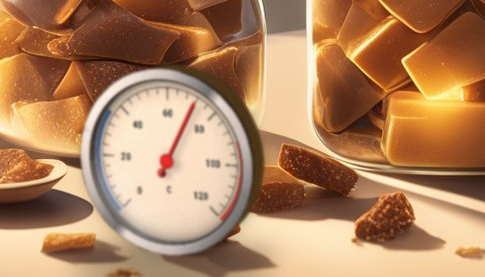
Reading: 72 °C
